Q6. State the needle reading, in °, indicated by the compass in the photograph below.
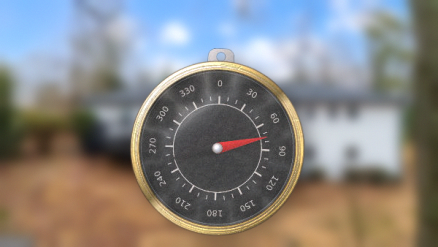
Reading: 75 °
